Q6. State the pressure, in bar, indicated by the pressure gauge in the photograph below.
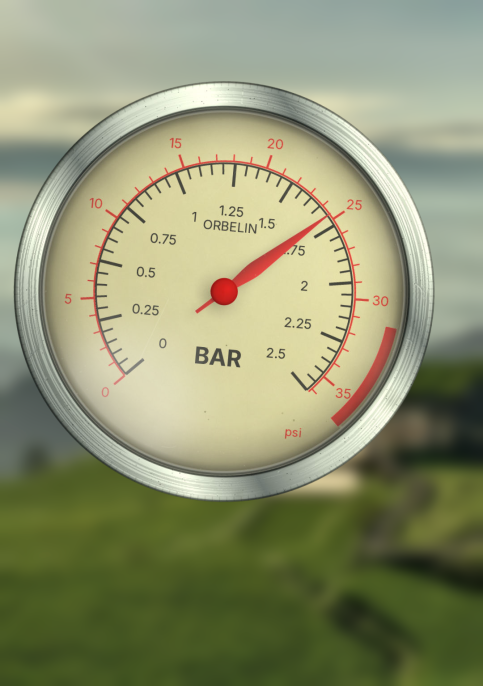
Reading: 1.7 bar
